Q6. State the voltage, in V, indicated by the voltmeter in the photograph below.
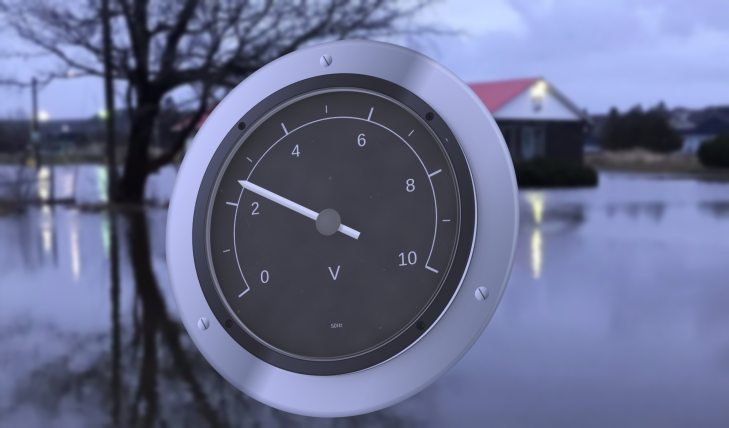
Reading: 2.5 V
